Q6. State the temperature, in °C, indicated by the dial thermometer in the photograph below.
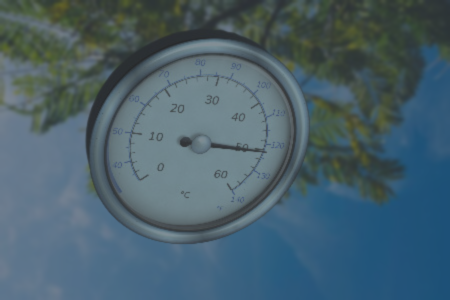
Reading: 50 °C
